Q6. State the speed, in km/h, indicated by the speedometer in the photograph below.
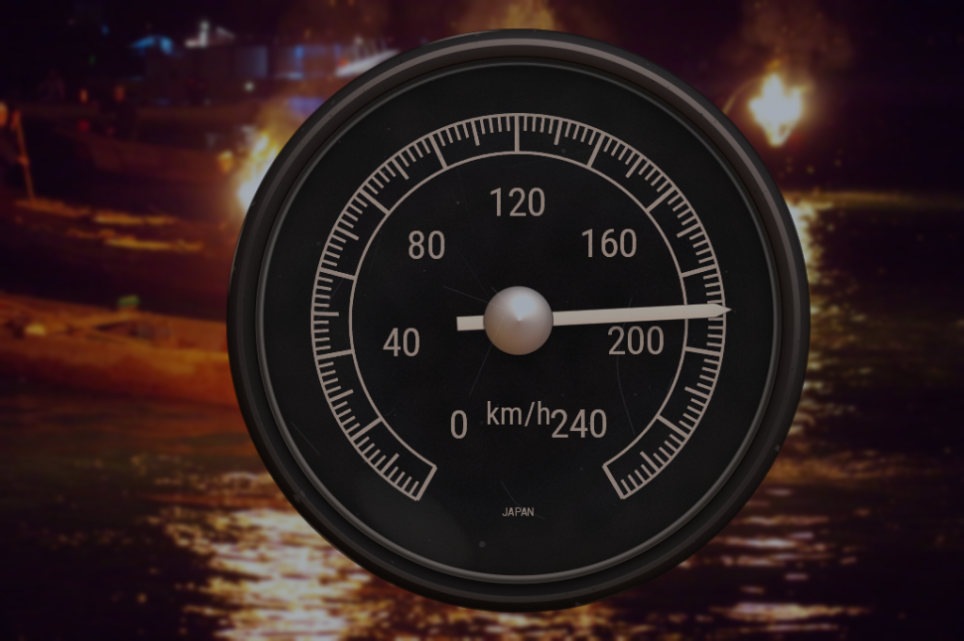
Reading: 190 km/h
